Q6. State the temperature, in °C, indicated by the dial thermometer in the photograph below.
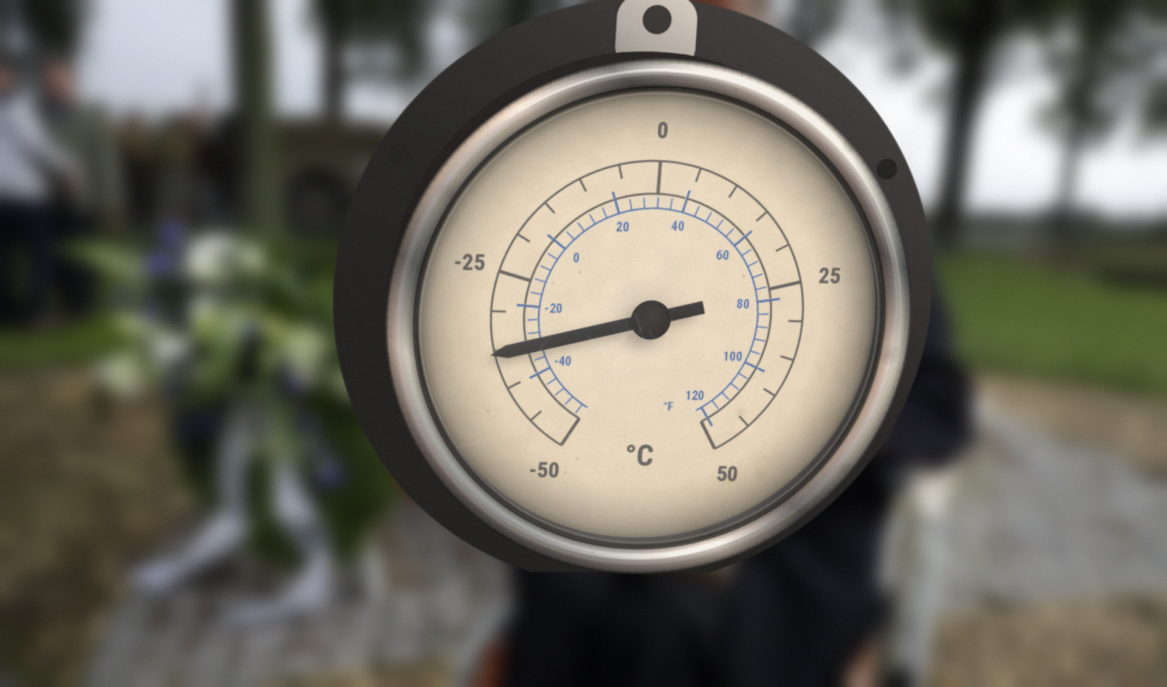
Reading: -35 °C
